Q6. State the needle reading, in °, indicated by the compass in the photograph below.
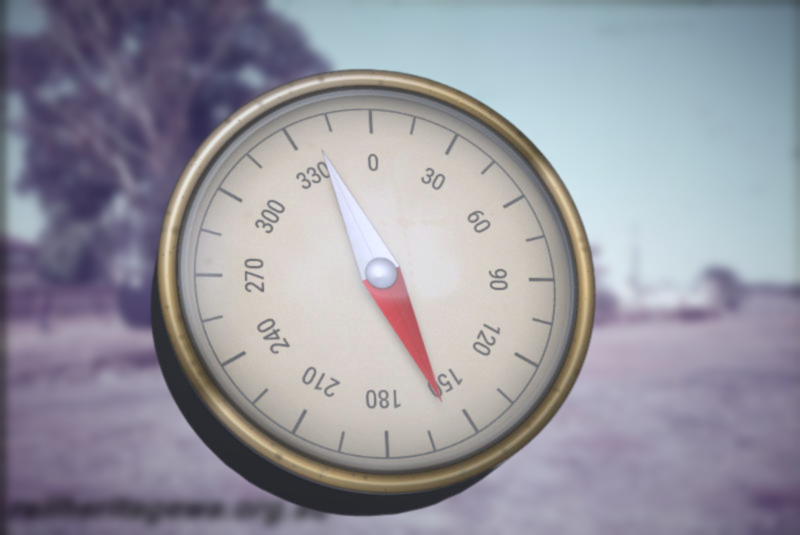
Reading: 157.5 °
